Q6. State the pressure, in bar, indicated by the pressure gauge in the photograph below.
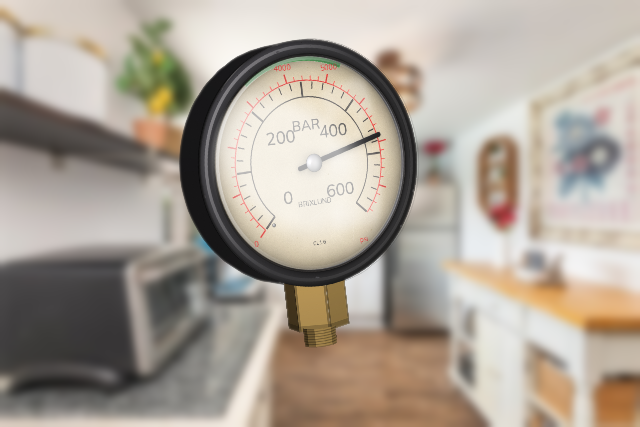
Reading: 470 bar
